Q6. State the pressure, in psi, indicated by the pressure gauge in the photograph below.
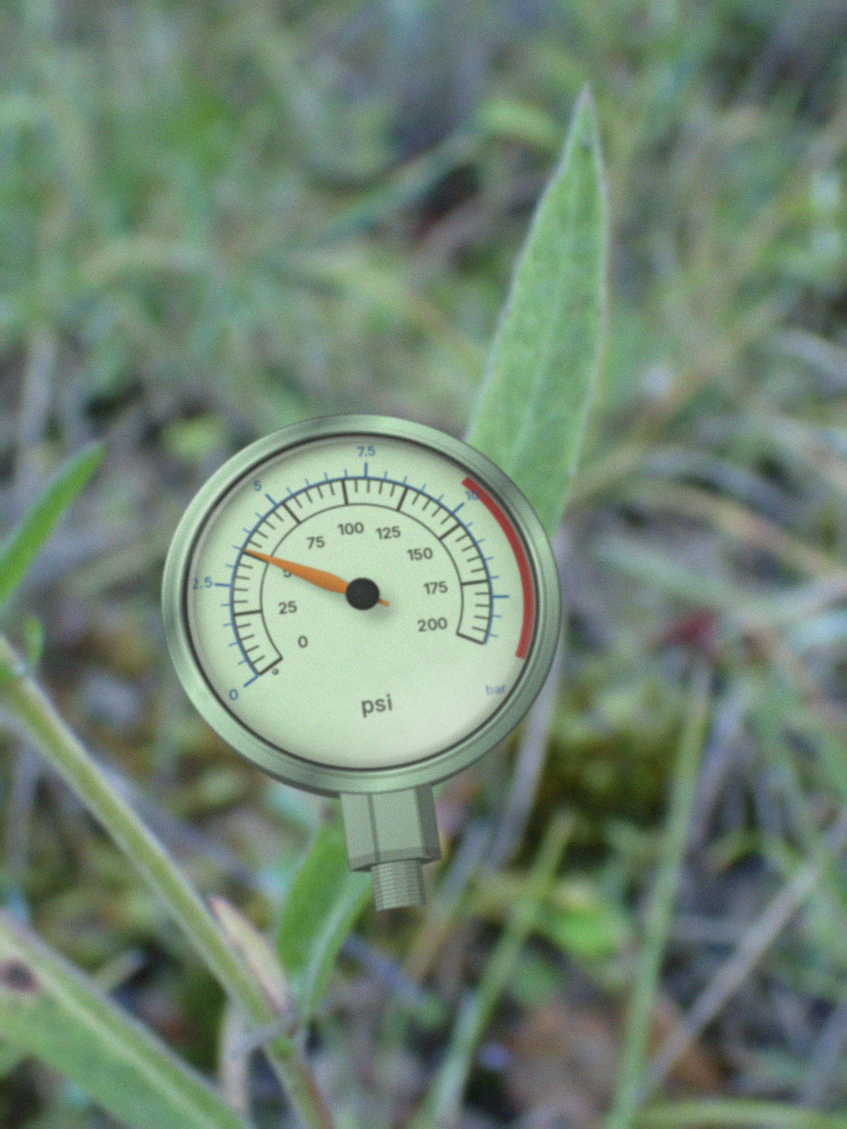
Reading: 50 psi
